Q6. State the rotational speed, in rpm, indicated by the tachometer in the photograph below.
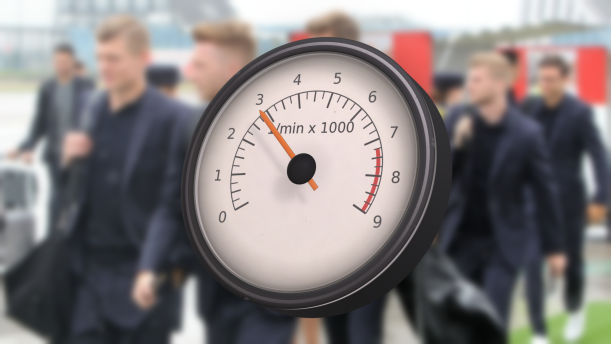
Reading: 2875 rpm
